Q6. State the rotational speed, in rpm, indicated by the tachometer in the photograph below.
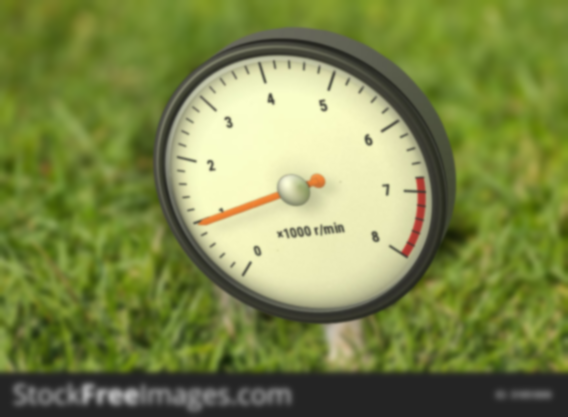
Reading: 1000 rpm
